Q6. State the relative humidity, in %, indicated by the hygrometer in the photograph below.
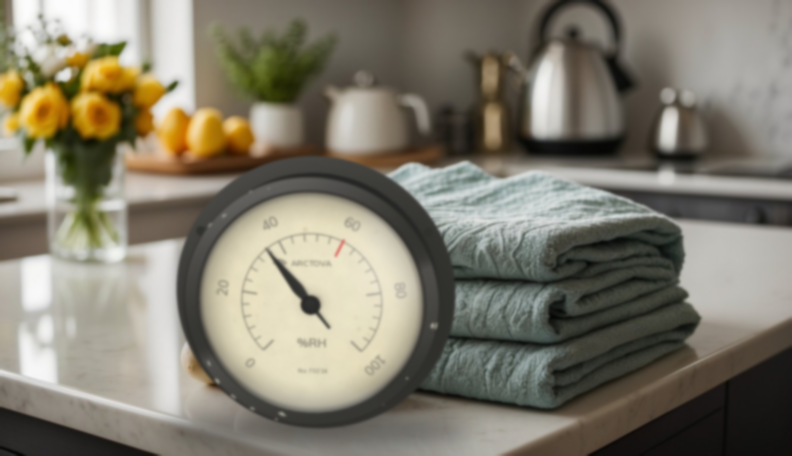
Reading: 36 %
